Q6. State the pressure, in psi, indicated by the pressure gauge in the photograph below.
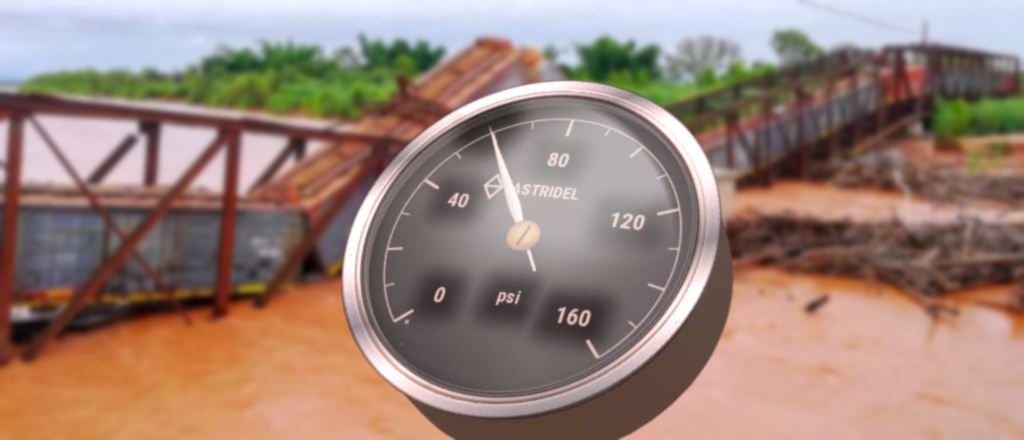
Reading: 60 psi
